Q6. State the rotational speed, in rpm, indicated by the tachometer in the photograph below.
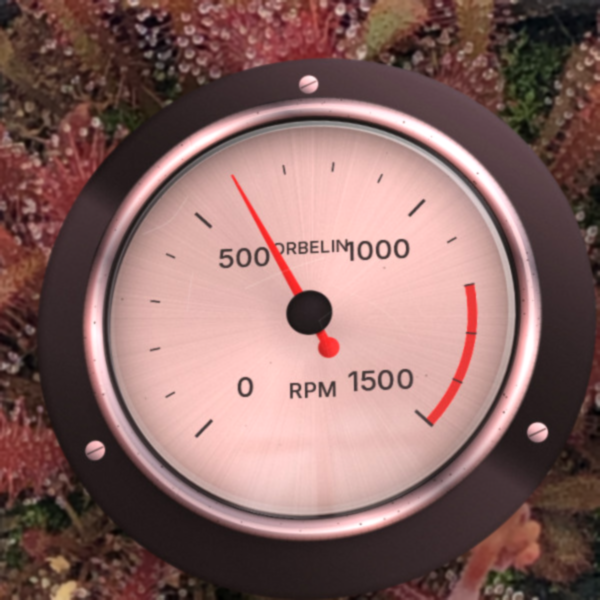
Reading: 600 rpm
